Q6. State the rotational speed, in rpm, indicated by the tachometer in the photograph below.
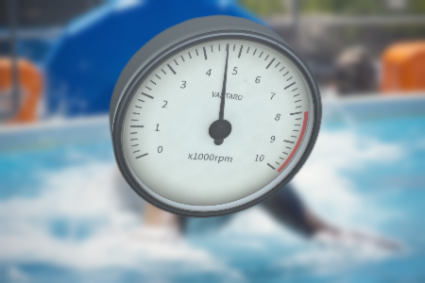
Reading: 4600 rpm
